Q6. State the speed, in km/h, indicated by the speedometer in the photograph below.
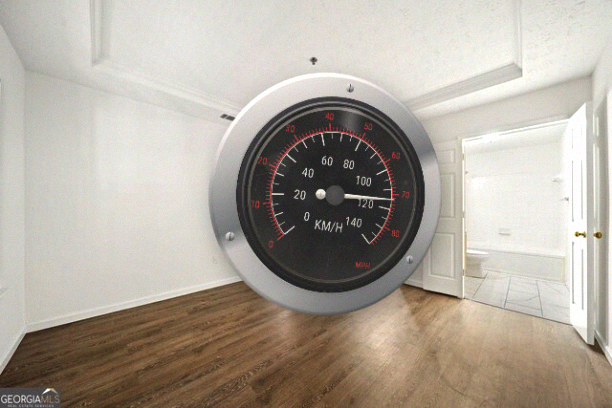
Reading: 115 km/h
